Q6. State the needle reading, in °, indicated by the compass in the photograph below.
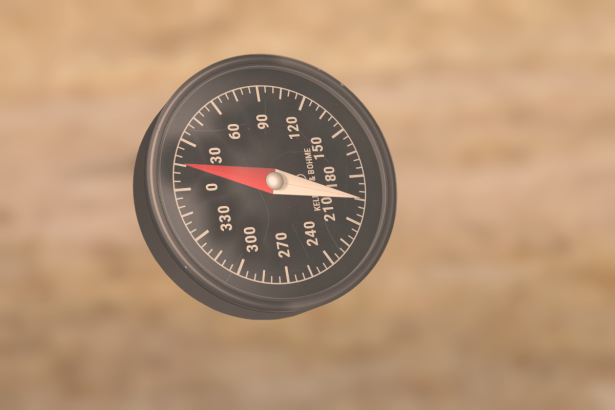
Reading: 15 °
